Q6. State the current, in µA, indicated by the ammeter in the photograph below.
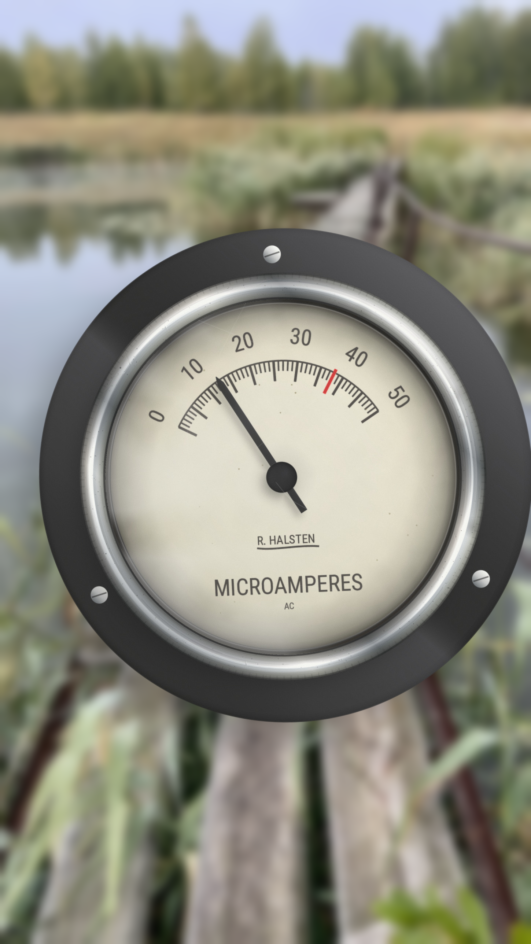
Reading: 13 µA
